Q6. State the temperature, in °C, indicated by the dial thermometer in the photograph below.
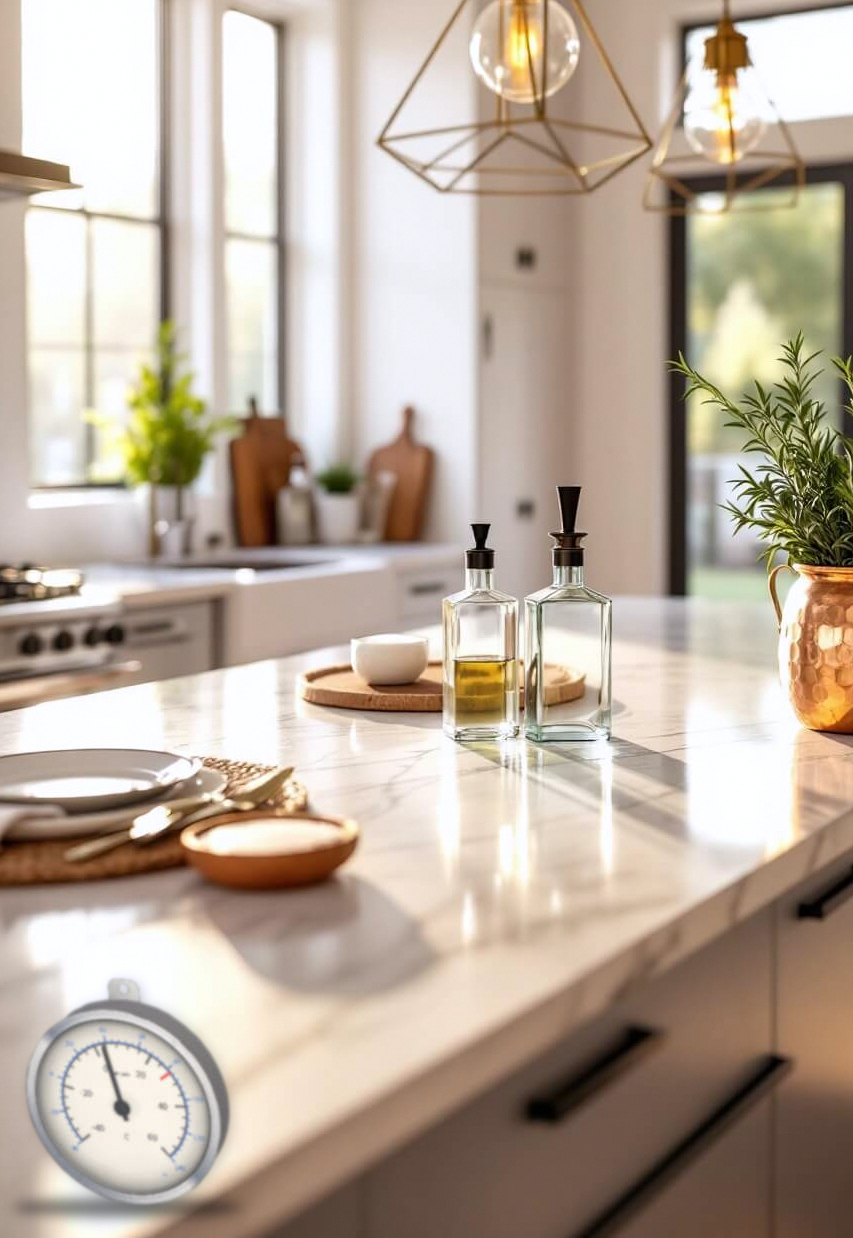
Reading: 4 °C
